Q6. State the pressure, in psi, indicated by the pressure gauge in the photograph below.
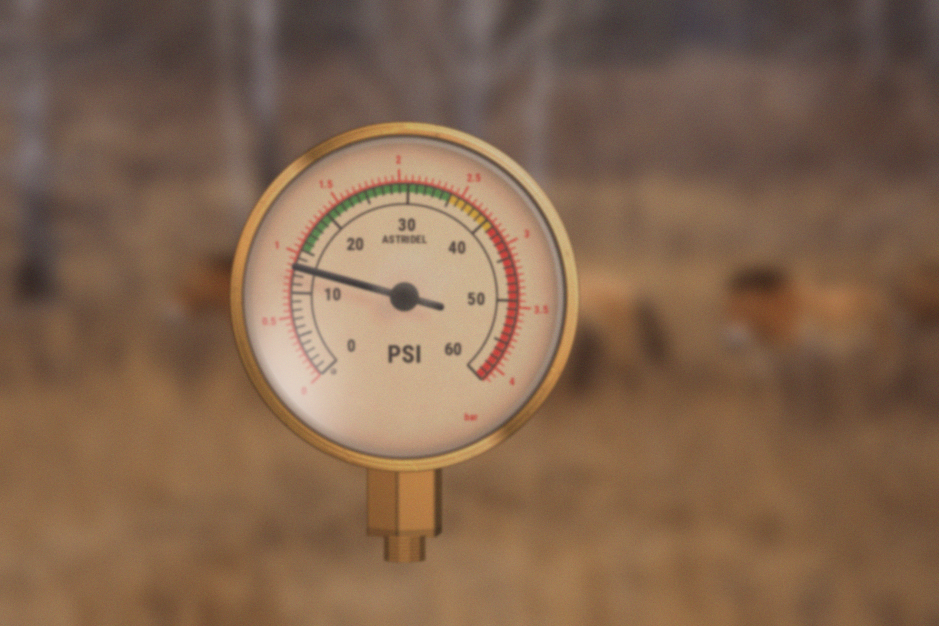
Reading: 13 psi
